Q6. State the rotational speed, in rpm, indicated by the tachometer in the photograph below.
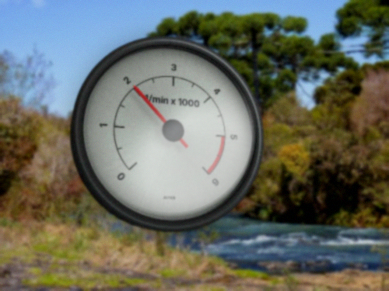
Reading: 2000 rpm
